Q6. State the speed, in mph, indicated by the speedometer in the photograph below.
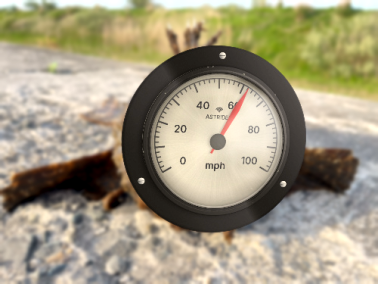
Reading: 62 mph
